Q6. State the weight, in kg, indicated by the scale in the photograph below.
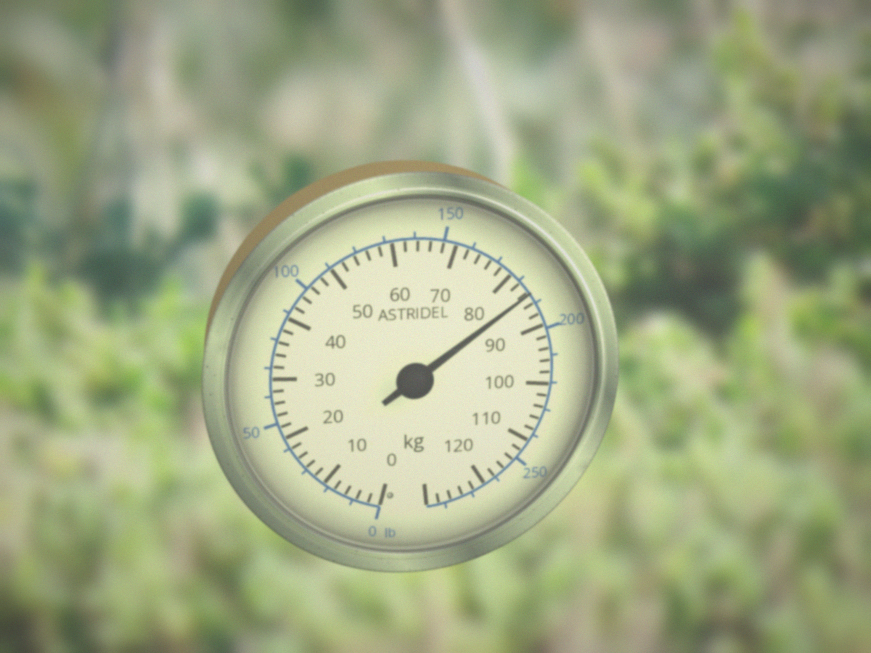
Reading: 84 kg
